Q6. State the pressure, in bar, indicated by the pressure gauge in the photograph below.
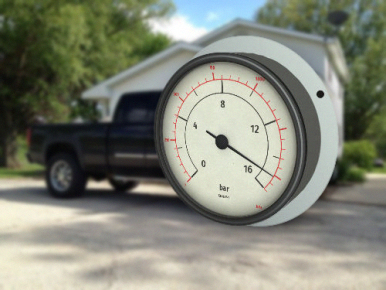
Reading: 15 bar
